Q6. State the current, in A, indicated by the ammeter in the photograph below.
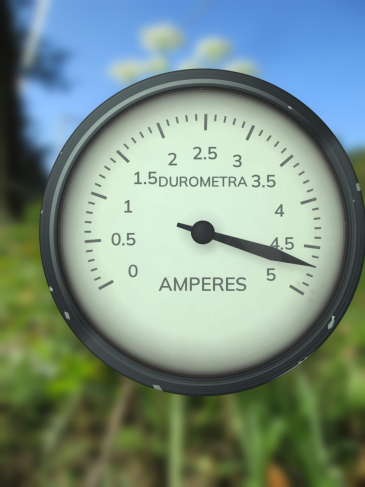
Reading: 4.7 A
